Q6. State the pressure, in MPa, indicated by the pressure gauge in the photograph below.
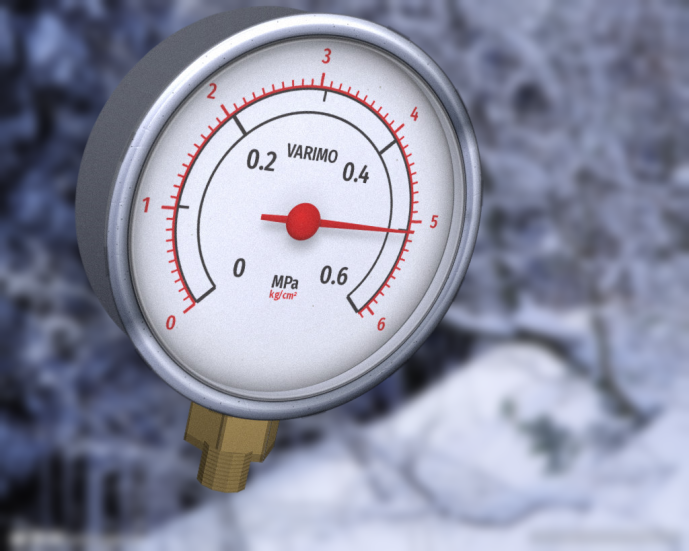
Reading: 0.5 MPa
